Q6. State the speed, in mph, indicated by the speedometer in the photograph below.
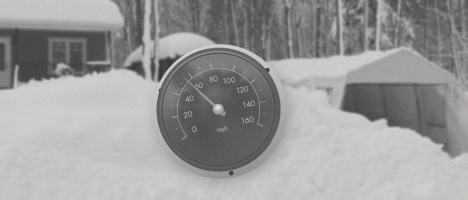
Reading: 55 mph
